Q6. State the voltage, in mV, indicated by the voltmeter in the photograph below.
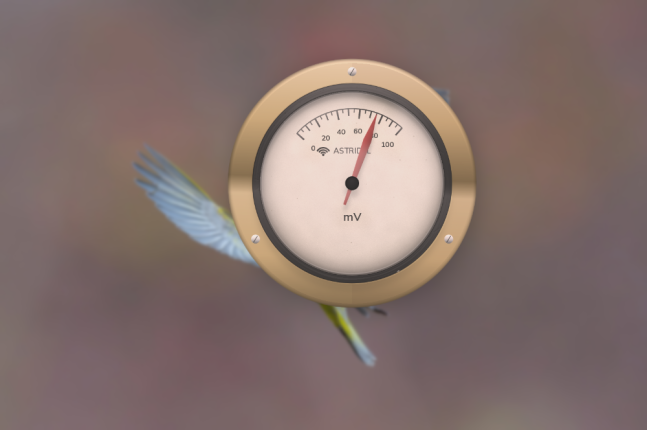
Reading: 75 mV
